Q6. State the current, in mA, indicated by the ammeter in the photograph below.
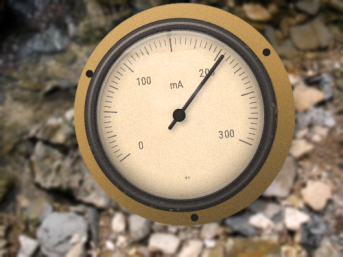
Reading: 205 mA
